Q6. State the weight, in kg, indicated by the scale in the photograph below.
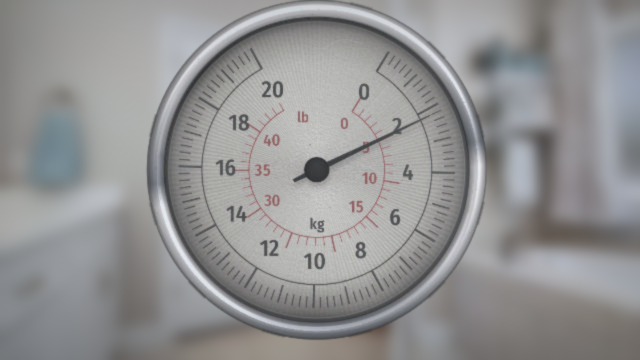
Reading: 2.2 kg
